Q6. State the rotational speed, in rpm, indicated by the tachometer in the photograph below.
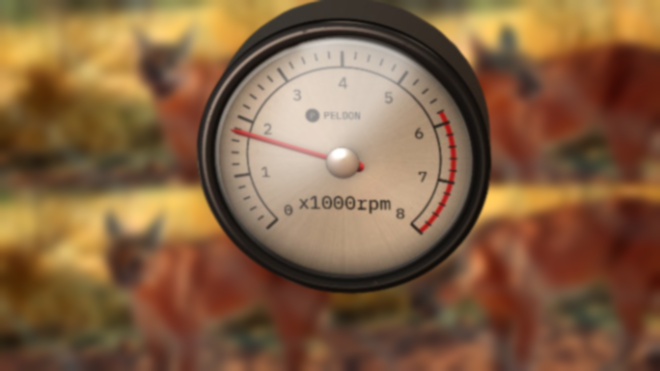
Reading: 1800 rpm
